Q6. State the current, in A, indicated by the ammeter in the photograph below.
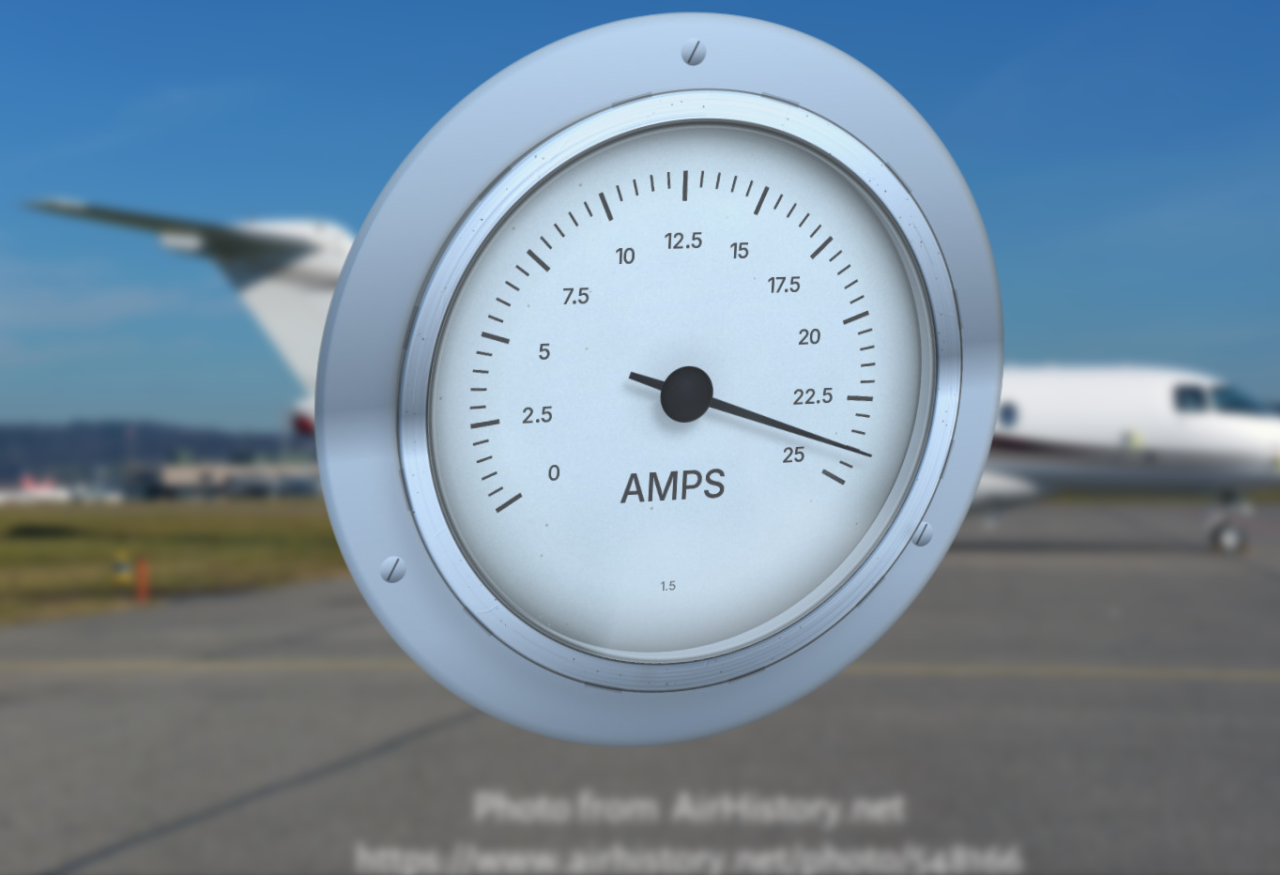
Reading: 24 A
